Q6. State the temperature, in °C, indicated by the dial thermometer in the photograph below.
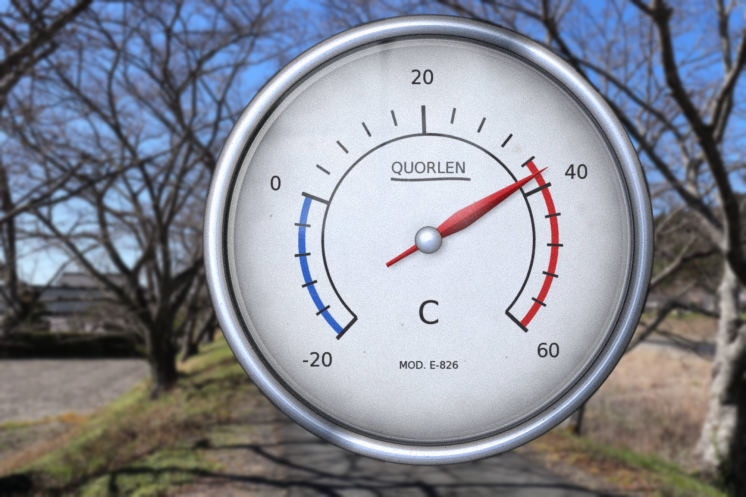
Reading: 38 °C
